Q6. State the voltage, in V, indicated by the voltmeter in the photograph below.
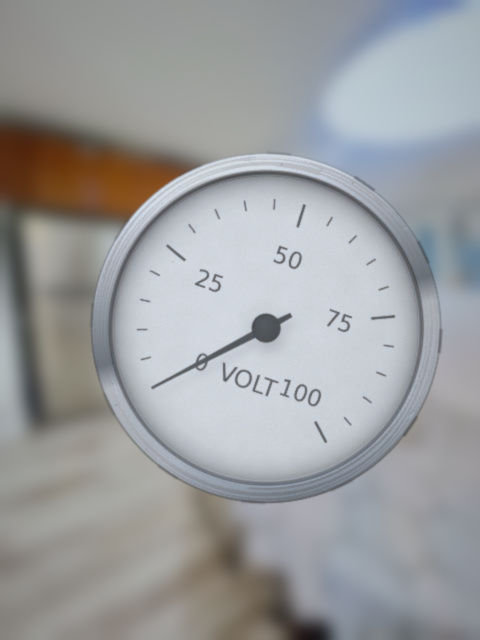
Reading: 0 V
